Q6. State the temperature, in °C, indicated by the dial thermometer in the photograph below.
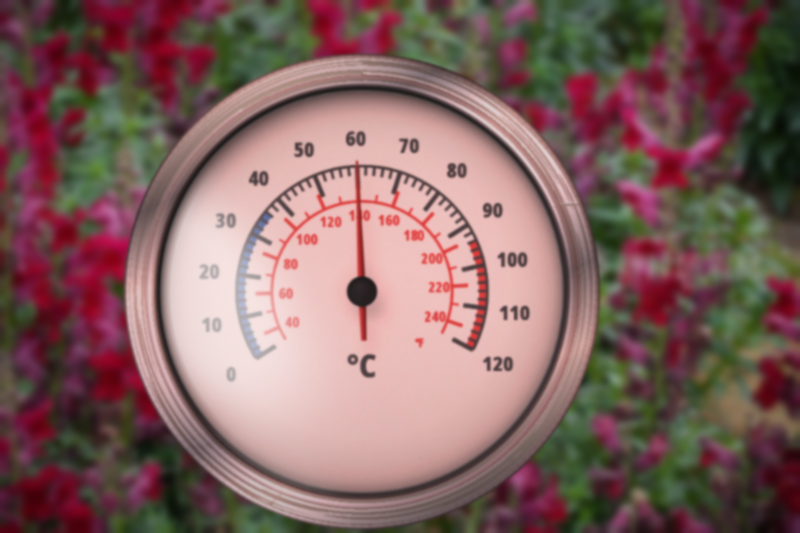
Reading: 60 °C
